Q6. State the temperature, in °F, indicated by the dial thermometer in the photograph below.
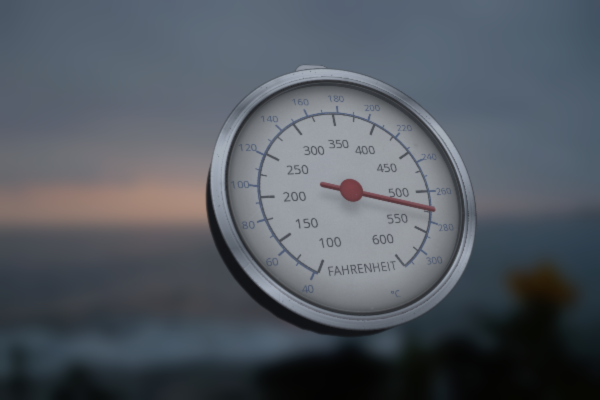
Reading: 525 °F
